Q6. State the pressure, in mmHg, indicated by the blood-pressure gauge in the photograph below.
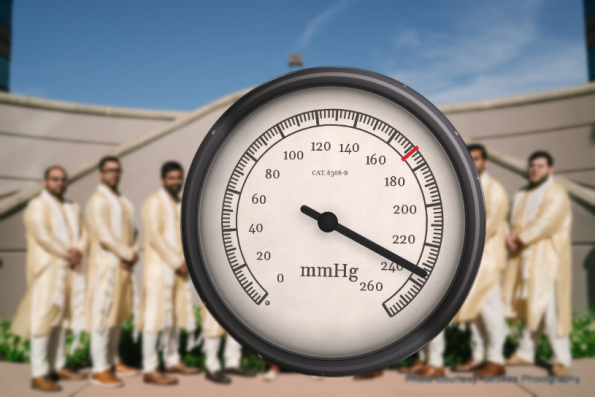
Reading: 234 mmHg
